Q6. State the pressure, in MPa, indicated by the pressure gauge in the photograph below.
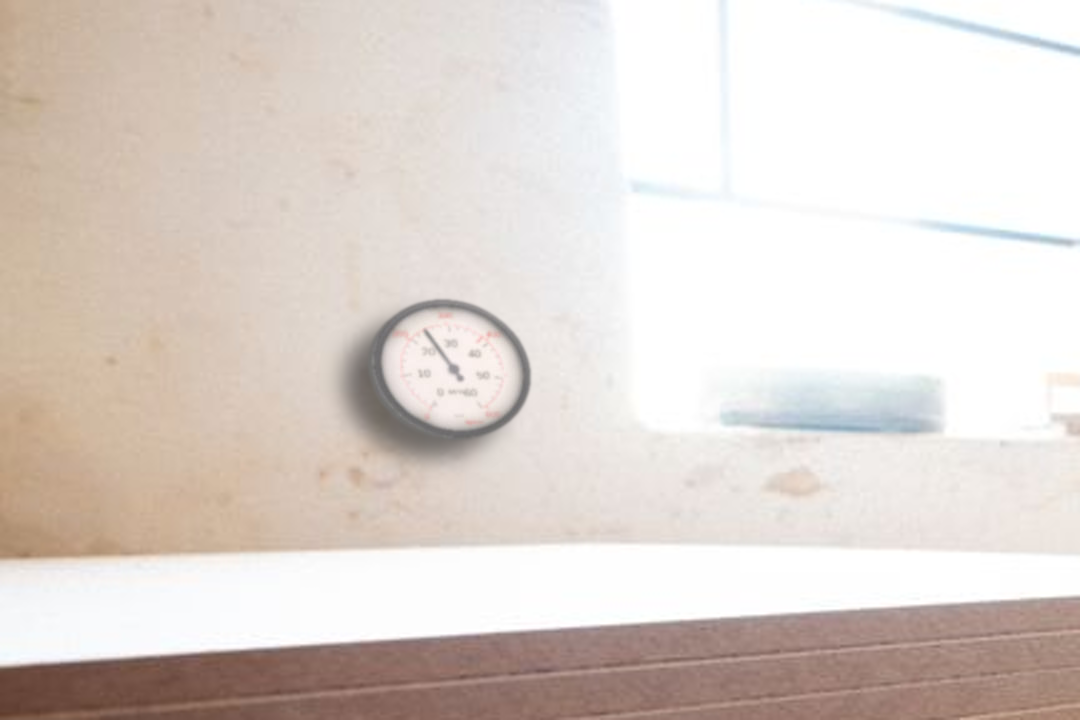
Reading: 24 MPa
